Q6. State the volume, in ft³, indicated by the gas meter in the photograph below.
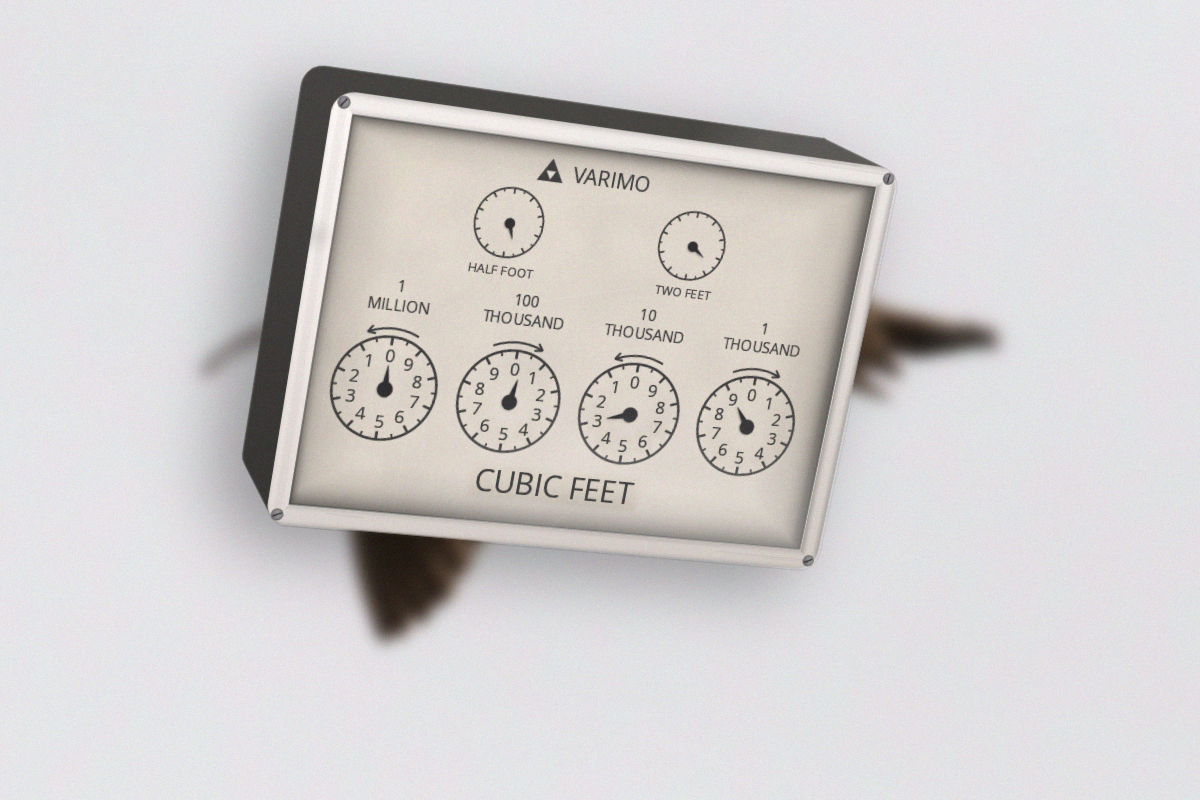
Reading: 2900 ft³
